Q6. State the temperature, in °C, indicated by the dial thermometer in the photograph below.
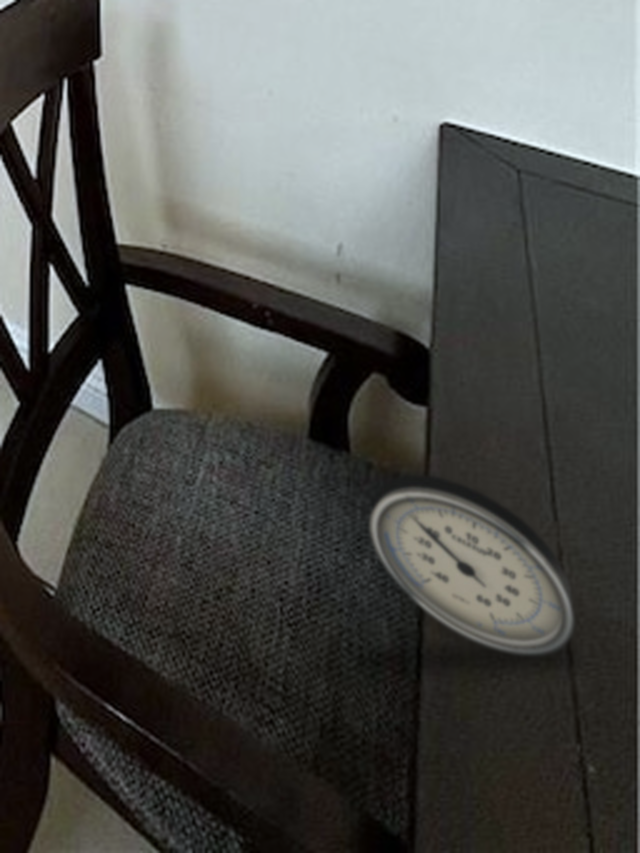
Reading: -10 °C
